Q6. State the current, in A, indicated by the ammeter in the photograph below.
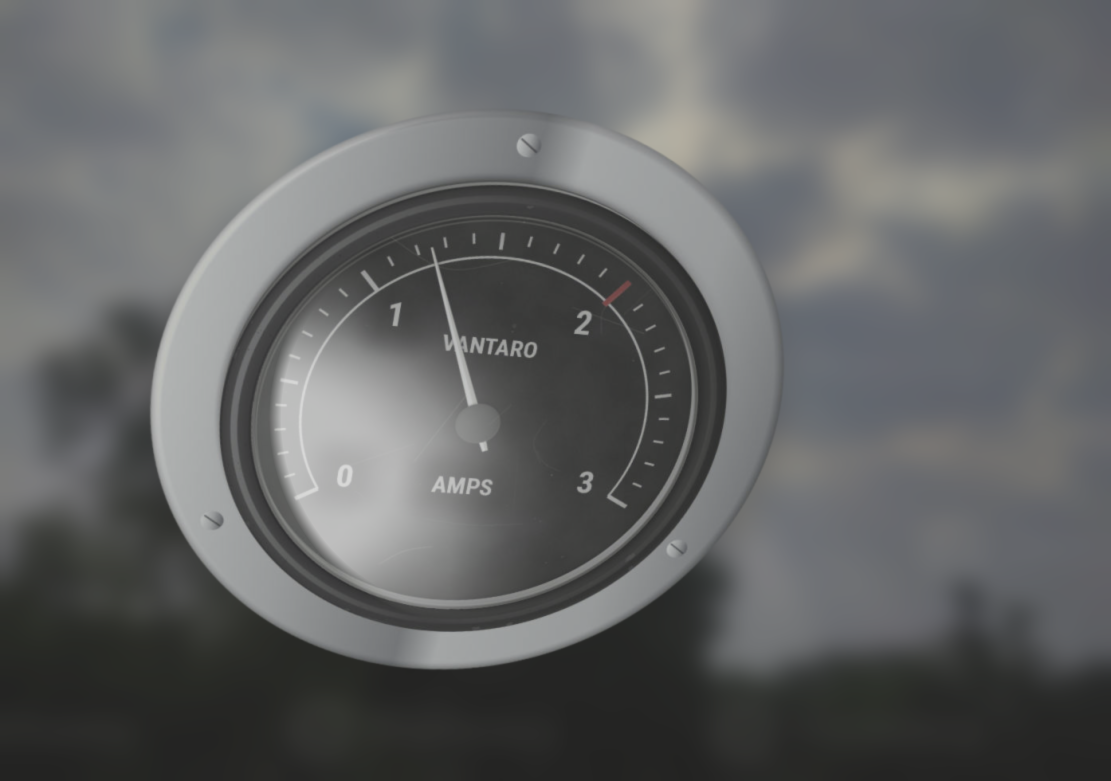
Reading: 1.25 A
